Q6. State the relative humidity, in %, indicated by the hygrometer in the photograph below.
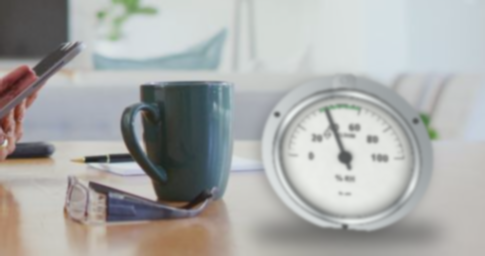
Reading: 40 %
